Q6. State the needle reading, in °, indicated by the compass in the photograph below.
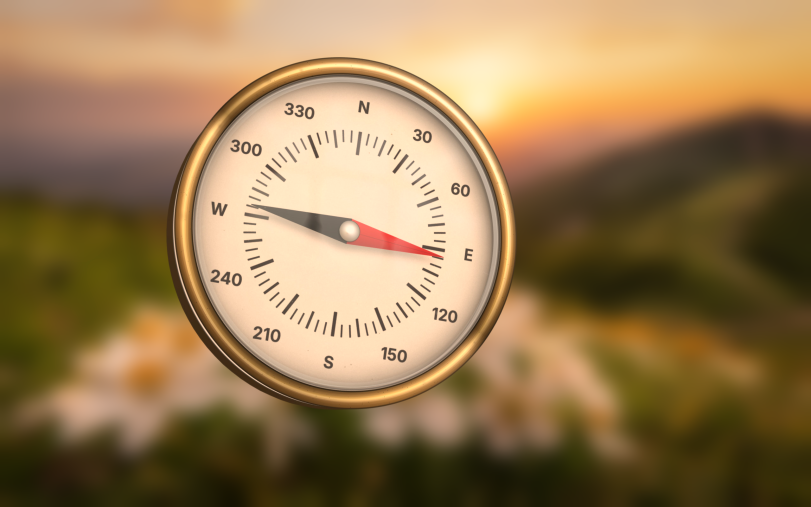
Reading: 95 °
